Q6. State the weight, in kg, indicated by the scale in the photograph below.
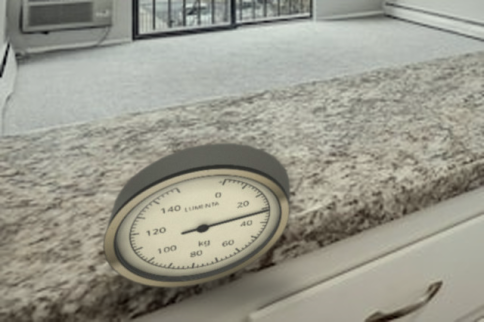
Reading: 30 kg
